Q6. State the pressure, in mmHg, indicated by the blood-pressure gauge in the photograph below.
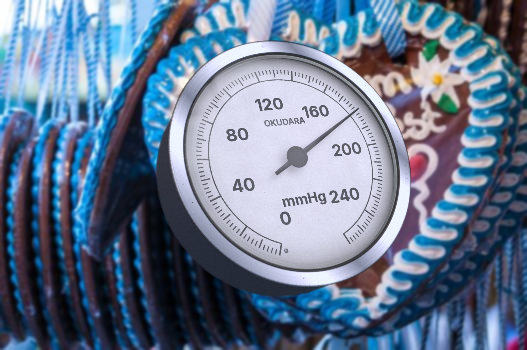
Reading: 180 mmHg
